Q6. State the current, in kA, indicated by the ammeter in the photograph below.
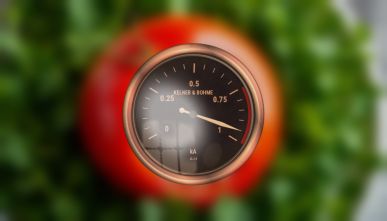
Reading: 0.95 kA
